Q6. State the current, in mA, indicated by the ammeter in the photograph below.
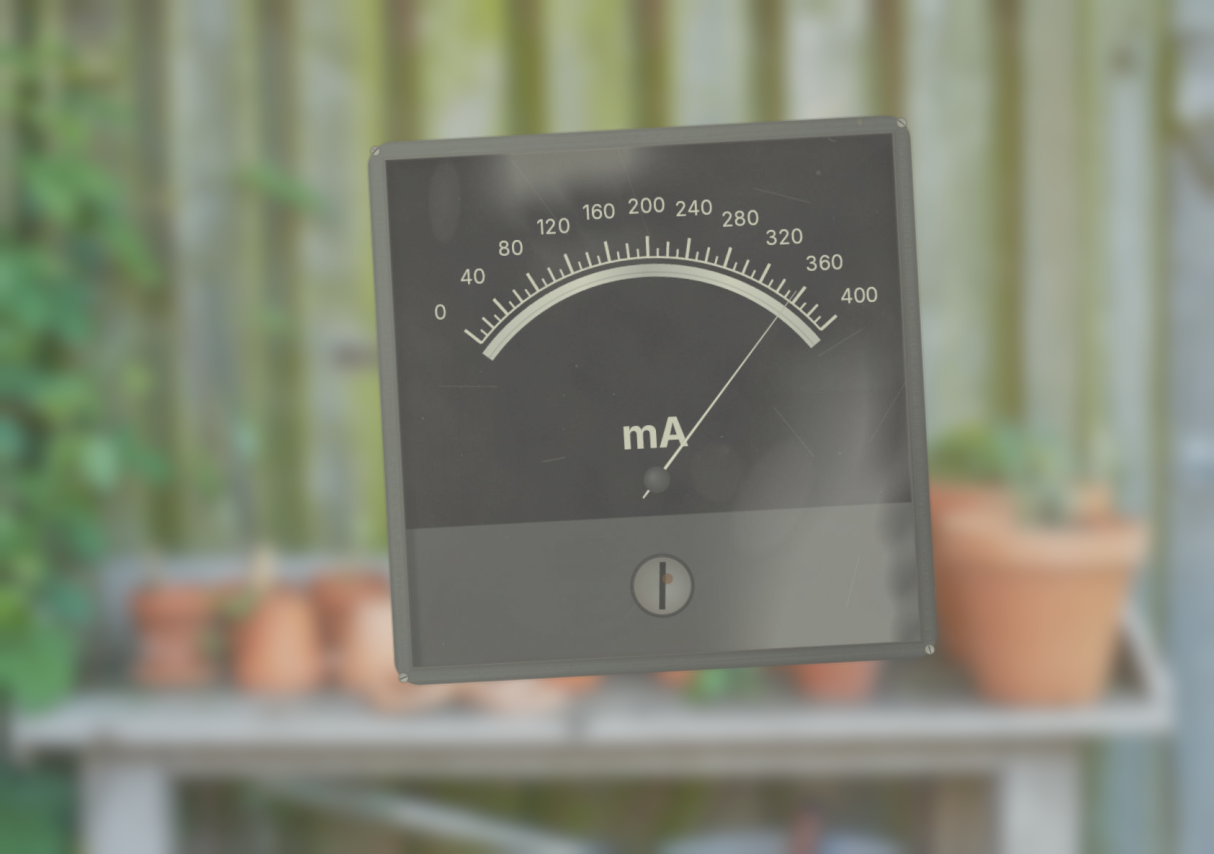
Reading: 355 mA
